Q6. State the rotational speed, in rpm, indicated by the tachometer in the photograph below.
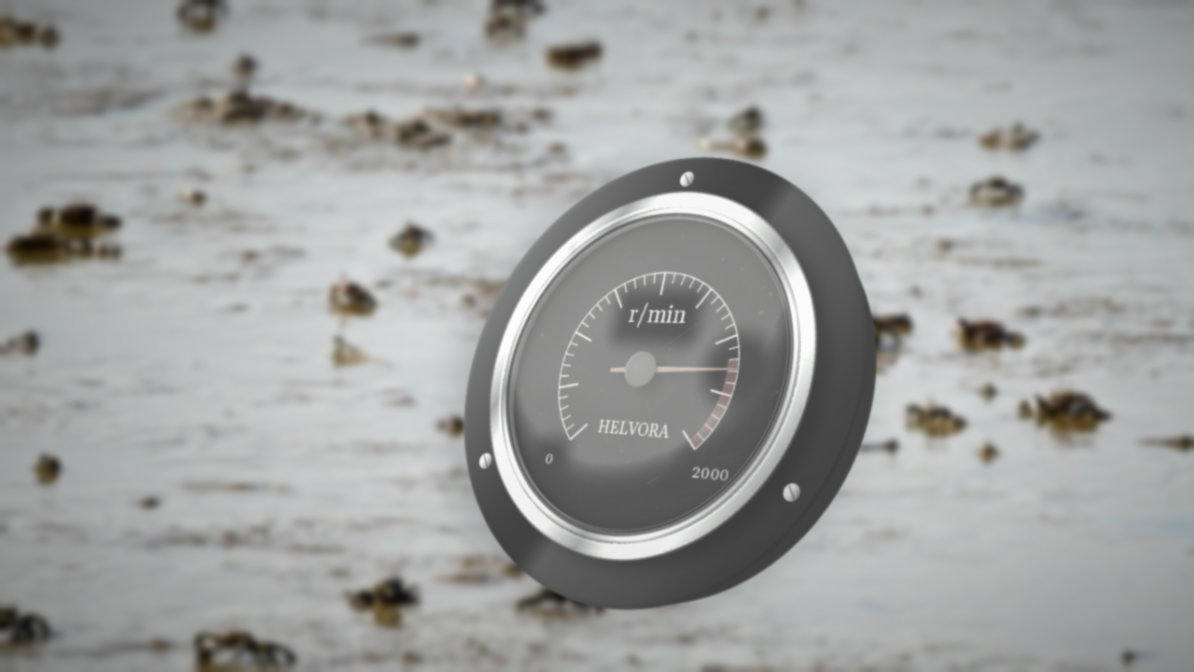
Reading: 1650 rpm
